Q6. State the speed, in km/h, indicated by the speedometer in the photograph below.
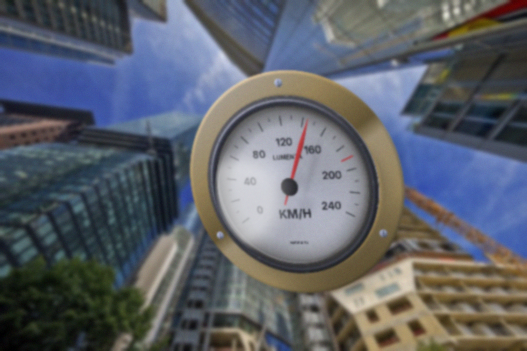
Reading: 145 km/h
